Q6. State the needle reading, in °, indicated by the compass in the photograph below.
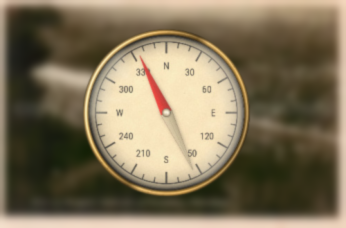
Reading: 335 °
